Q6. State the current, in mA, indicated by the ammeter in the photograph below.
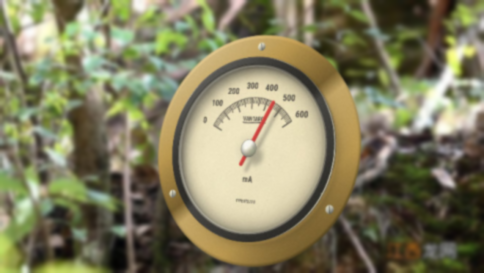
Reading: 450 mA
